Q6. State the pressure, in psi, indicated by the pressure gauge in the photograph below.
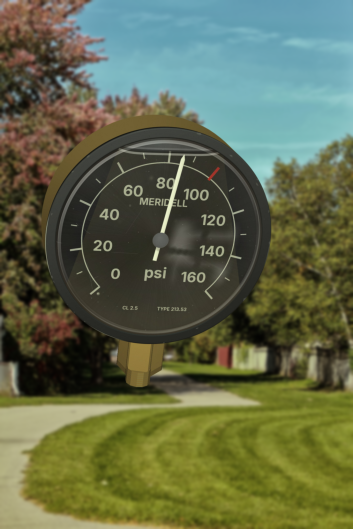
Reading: 85 psi
